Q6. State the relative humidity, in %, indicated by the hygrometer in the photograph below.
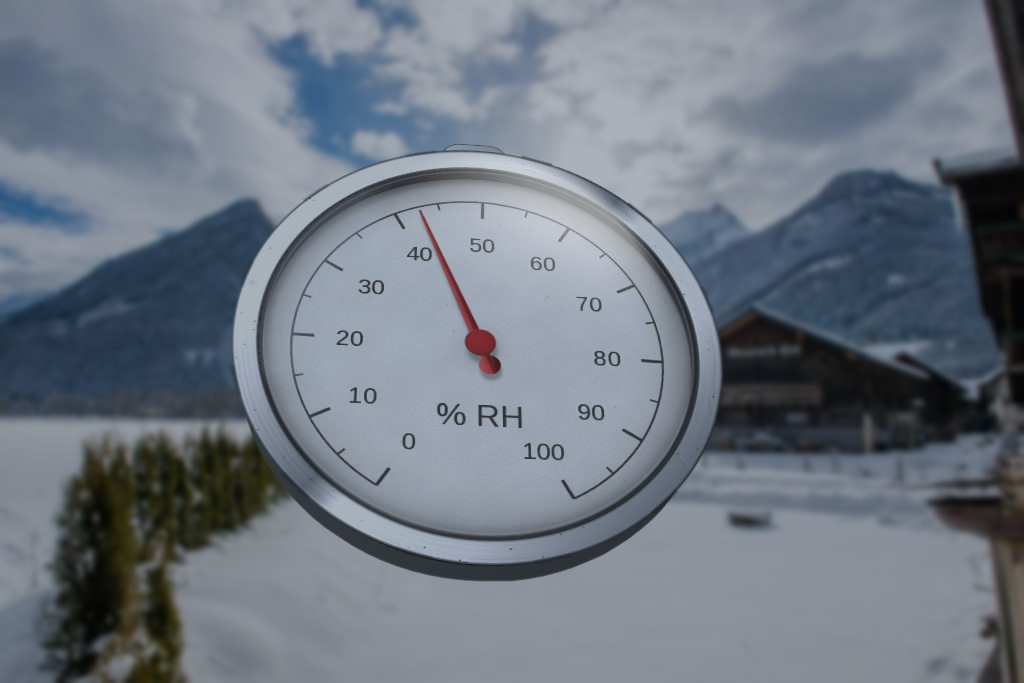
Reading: 42.5 %
